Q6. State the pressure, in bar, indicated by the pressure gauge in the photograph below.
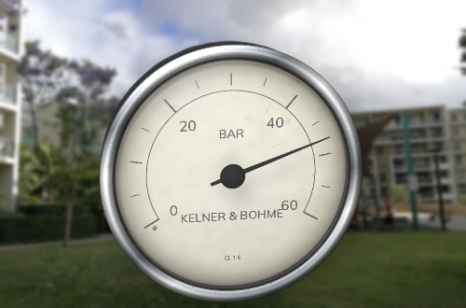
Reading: 47.5 bar
